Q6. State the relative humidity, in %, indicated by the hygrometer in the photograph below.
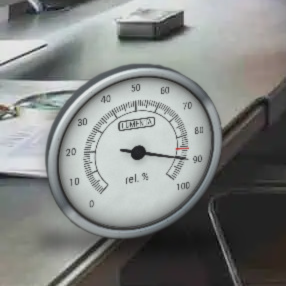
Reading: 90 %
